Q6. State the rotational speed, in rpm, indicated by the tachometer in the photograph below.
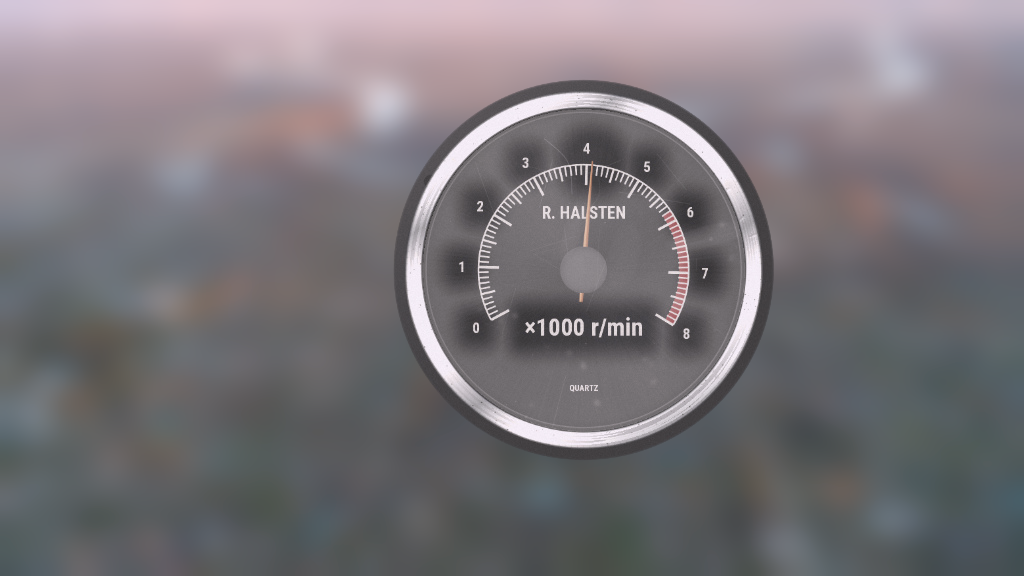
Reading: 4100 rpm
